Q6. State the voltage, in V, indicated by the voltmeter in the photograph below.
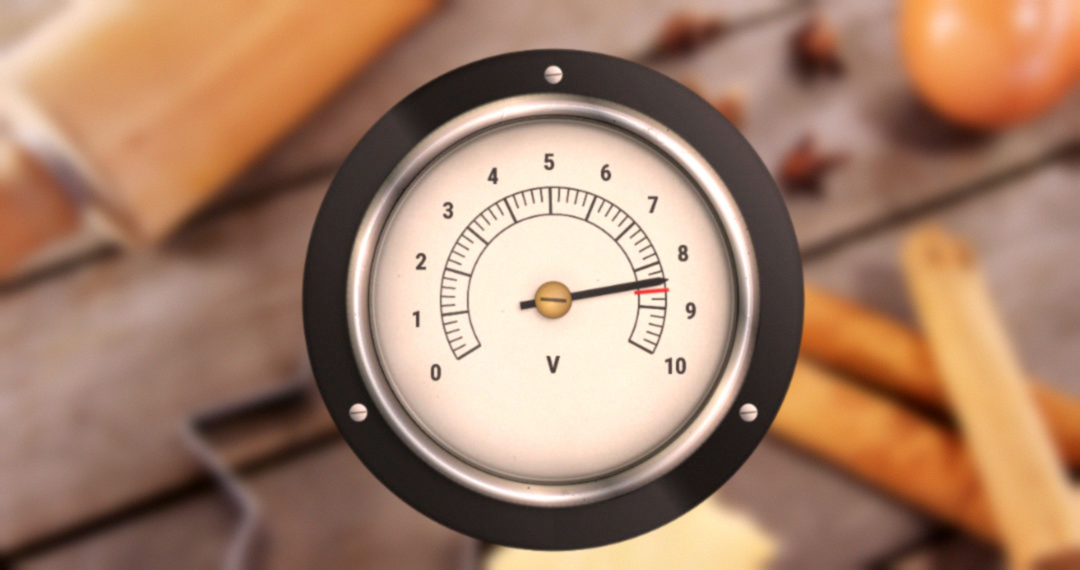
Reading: 8.4 V
